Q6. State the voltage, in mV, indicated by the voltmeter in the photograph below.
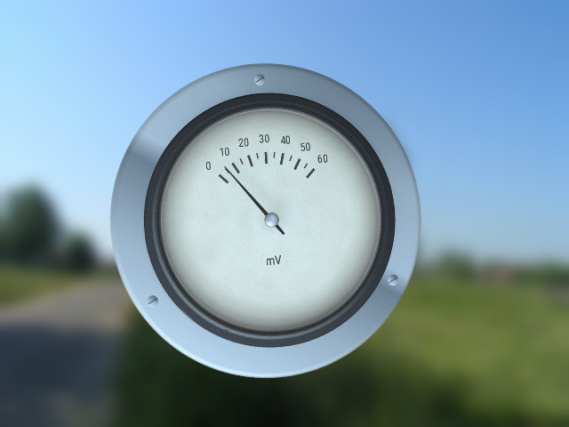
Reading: 5 mV
